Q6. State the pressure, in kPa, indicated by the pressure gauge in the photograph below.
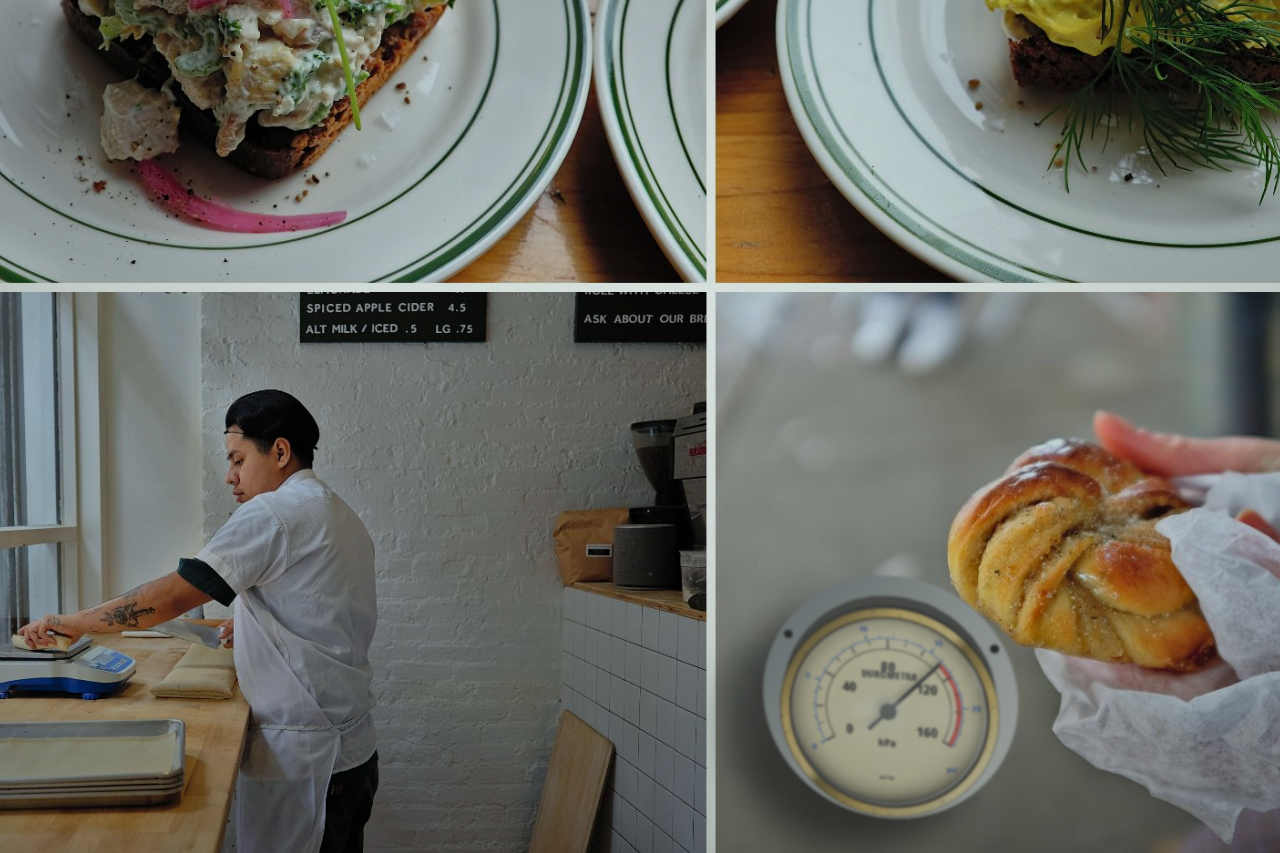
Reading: 110 kPa
